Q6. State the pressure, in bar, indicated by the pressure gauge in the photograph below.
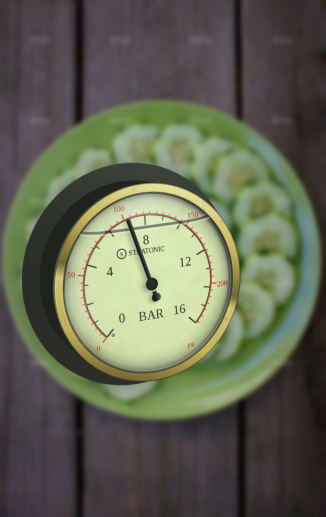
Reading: 7 bar
